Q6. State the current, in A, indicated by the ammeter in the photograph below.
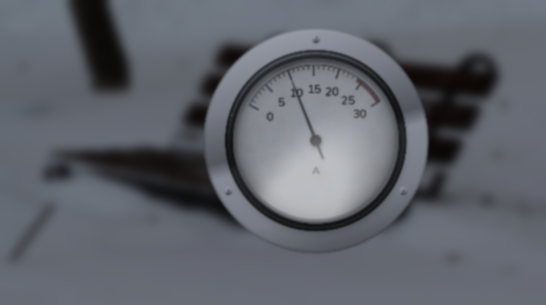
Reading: 10 A
